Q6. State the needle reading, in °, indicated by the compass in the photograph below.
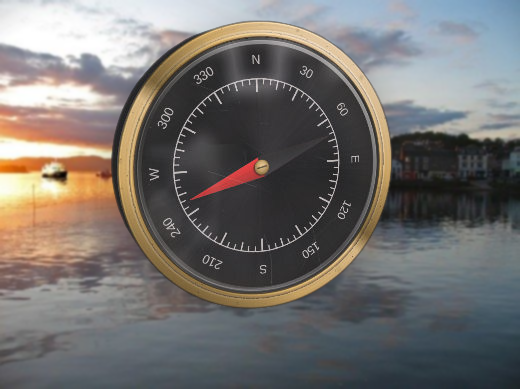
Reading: 250 °
